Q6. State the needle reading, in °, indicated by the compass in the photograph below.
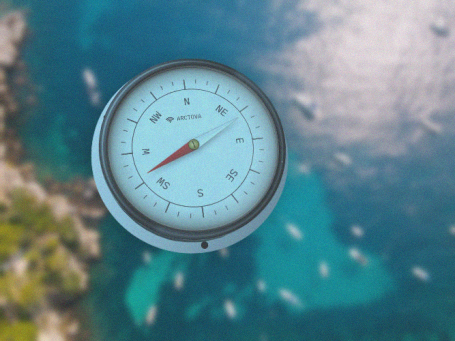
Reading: 245 °
